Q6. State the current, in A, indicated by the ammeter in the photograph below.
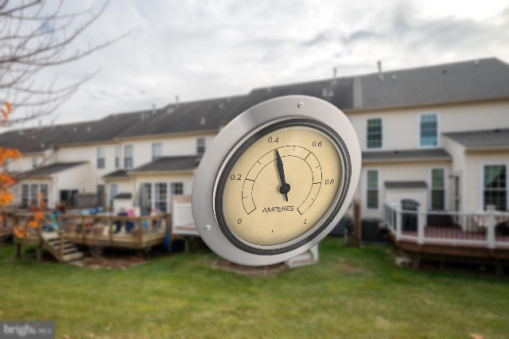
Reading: 0.4 A
